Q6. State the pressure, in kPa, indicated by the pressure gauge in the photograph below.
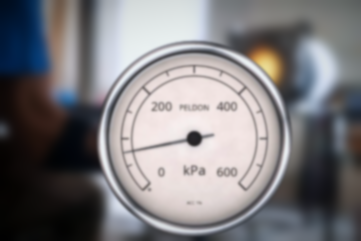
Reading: 75 kPa
